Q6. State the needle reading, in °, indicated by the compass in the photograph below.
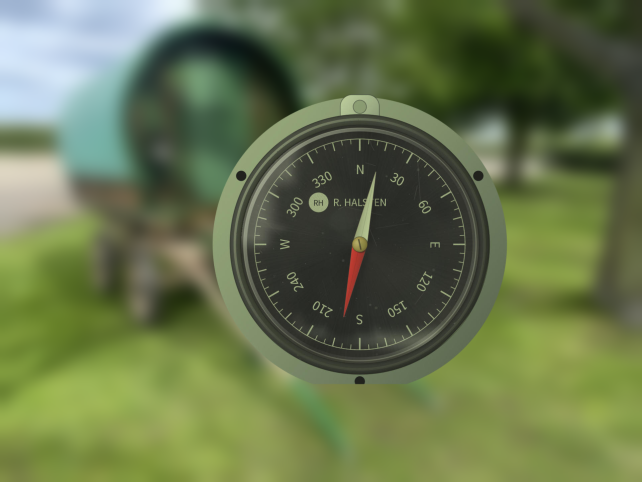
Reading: 192.5 °
